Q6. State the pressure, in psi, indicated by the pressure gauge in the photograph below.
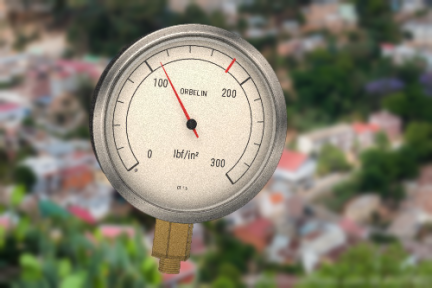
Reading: 110 psi
